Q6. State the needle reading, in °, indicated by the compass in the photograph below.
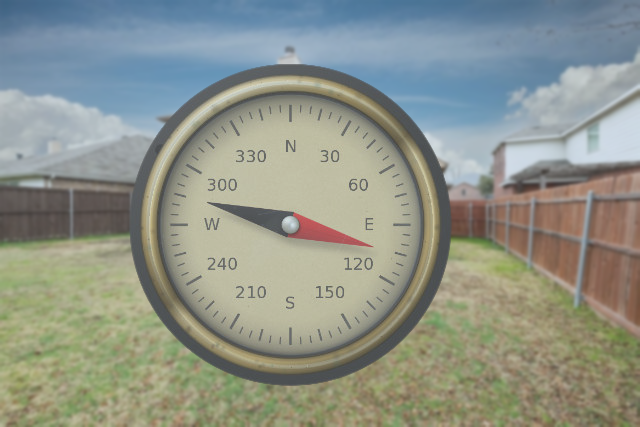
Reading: 105 °
